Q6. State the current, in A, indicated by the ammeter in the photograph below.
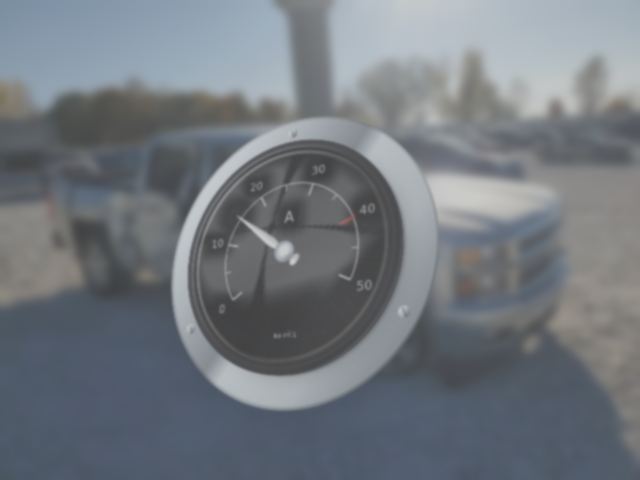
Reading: 15 A
